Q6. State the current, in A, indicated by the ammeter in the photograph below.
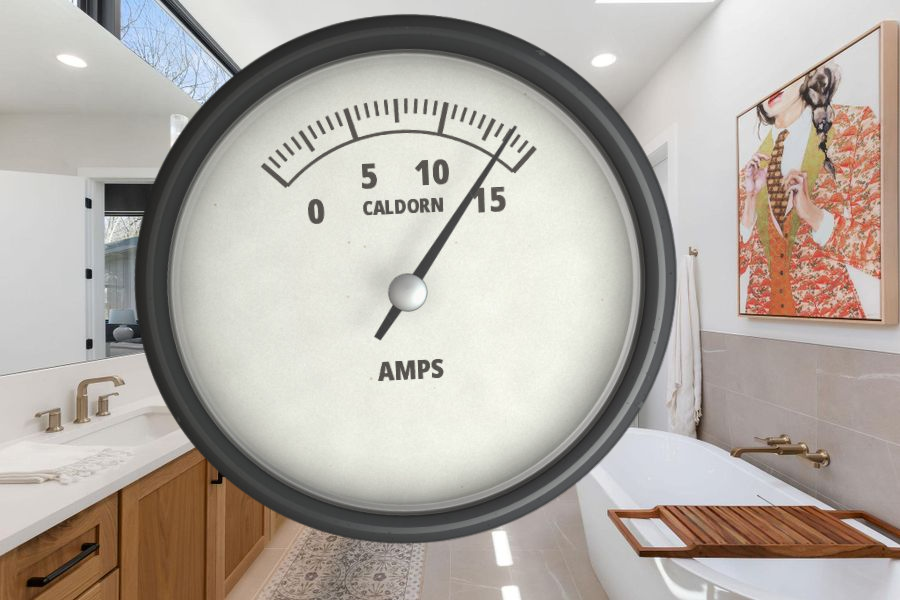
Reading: 13.5 A
